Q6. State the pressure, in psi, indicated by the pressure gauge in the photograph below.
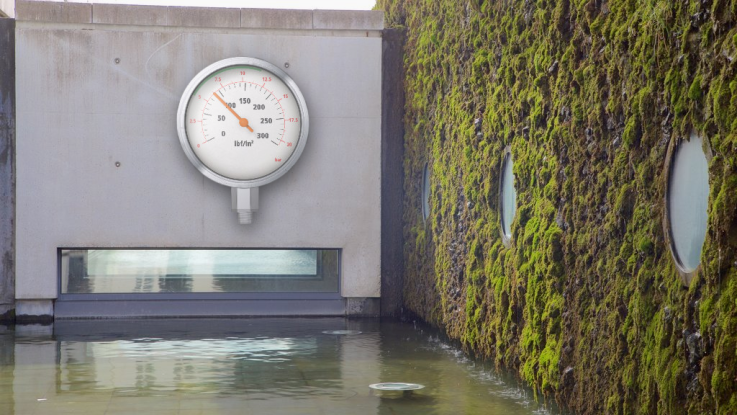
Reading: 90 psi
